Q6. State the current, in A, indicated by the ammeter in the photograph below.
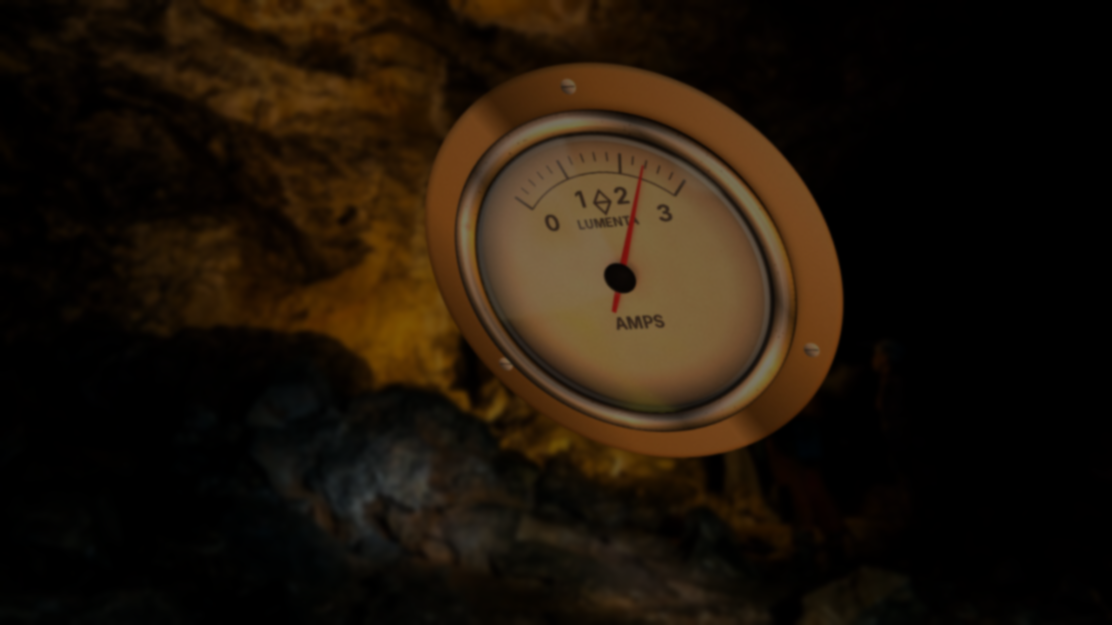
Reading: 2.4 A
